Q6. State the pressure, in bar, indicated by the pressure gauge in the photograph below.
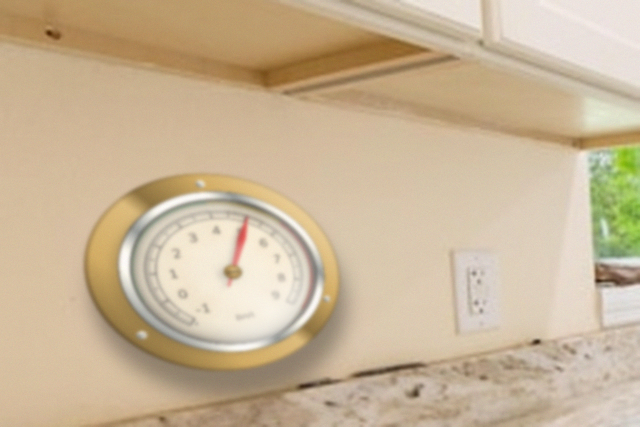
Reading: 5 bar
